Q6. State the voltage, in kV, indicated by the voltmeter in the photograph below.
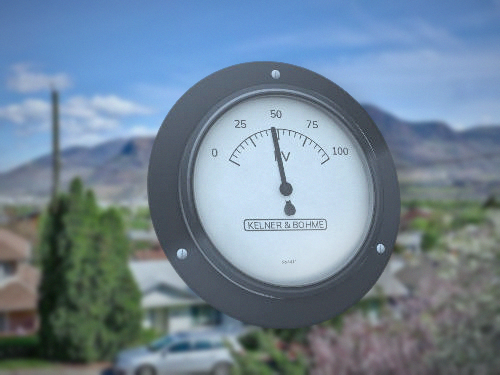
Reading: 45 kV
